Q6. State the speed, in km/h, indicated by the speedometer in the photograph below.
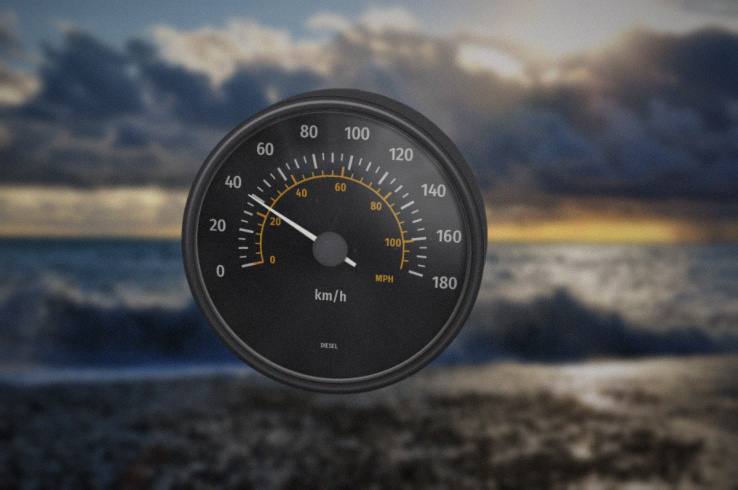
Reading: 40 km/h
